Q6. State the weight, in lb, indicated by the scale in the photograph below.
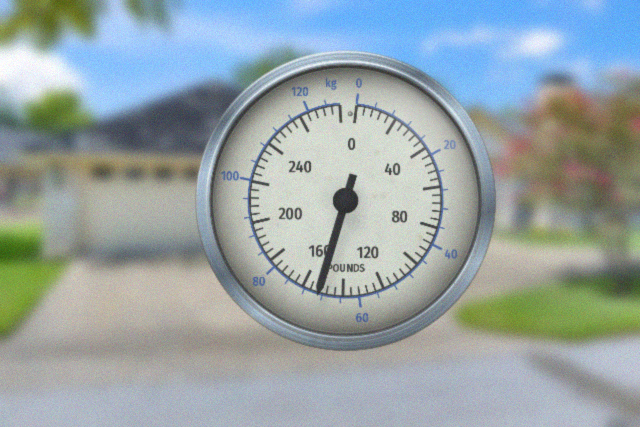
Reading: 152 lb
